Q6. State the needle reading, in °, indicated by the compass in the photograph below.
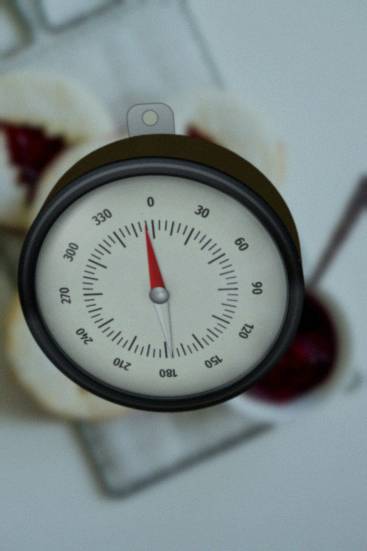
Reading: 355 °
